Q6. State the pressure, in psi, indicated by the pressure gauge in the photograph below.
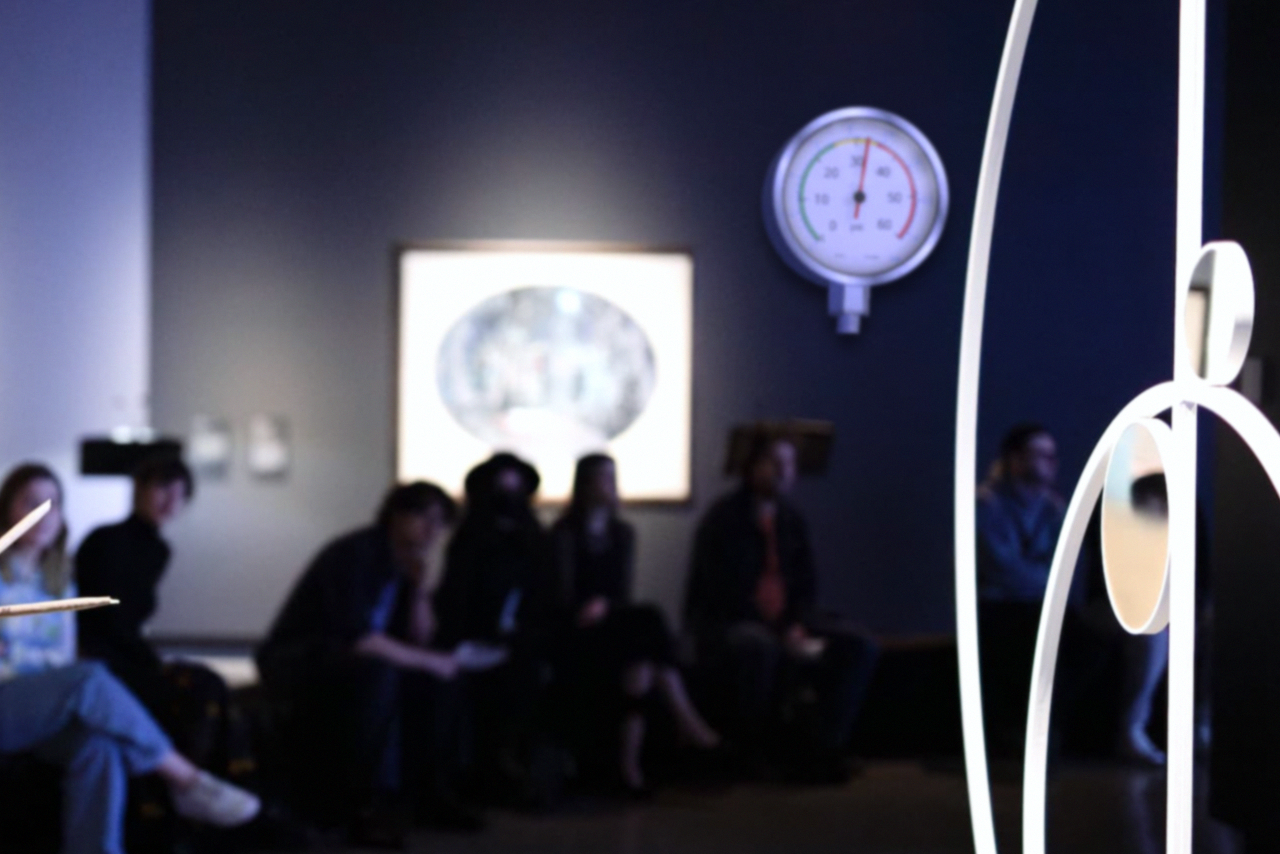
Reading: 32.5 psi
